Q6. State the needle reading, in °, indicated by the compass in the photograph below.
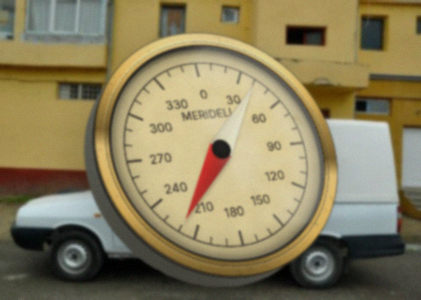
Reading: 220 °
